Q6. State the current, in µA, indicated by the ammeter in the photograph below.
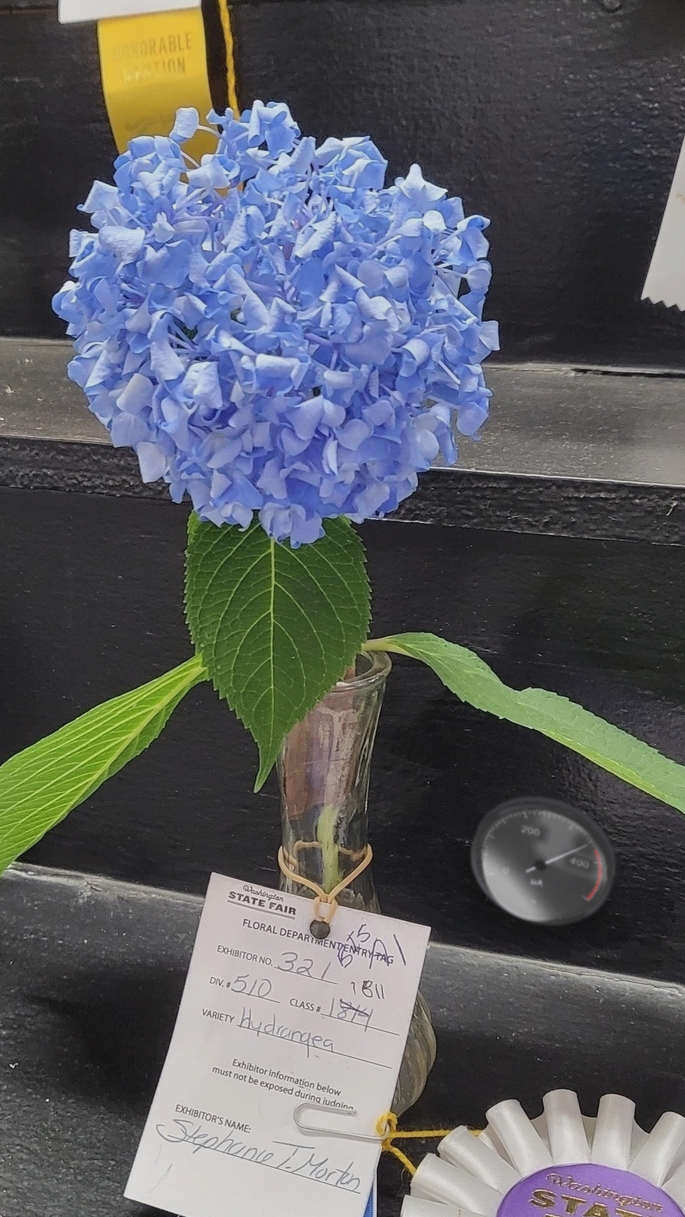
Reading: 350 µA
